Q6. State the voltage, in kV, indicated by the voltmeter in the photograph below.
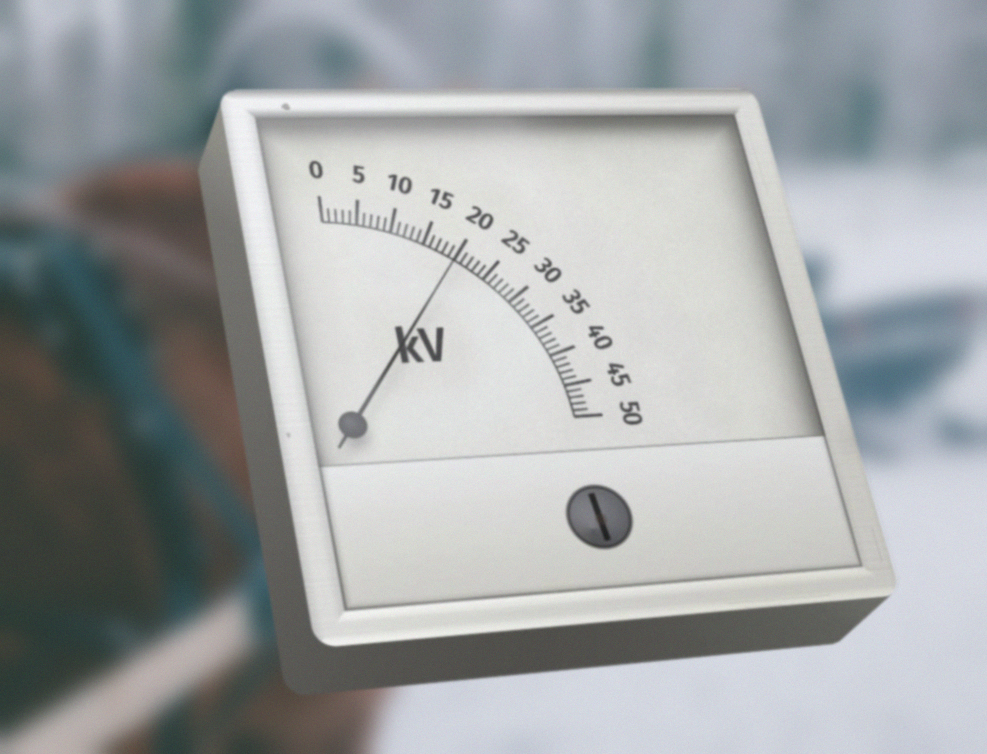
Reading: 20 kV
